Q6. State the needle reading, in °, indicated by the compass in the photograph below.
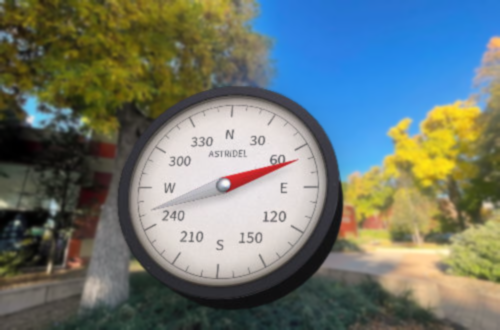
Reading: 70 °
